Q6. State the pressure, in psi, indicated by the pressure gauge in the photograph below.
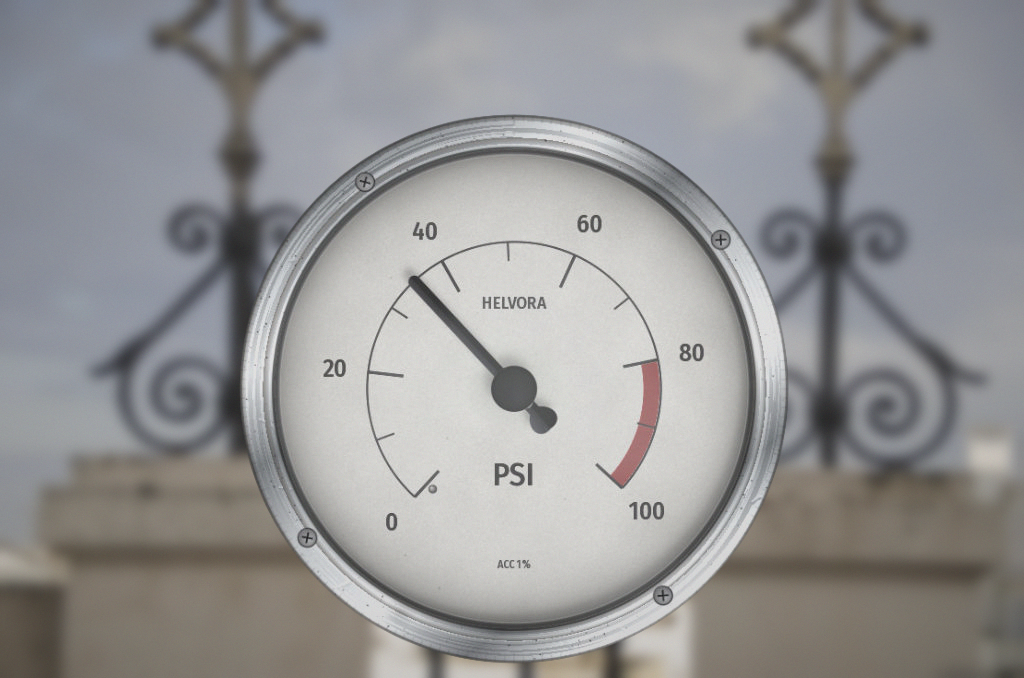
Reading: 35 psi
